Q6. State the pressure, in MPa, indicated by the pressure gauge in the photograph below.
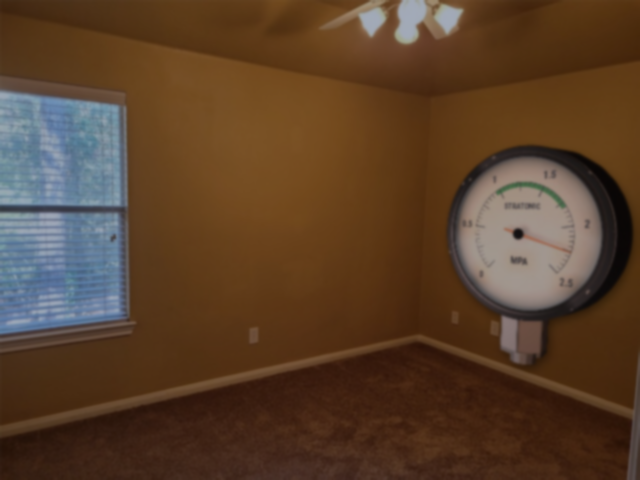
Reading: 2.25 MPa
